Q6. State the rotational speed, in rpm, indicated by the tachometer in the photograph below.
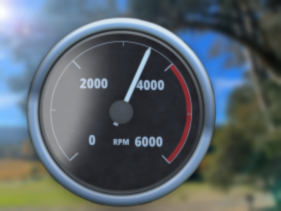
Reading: 3500 rpm
